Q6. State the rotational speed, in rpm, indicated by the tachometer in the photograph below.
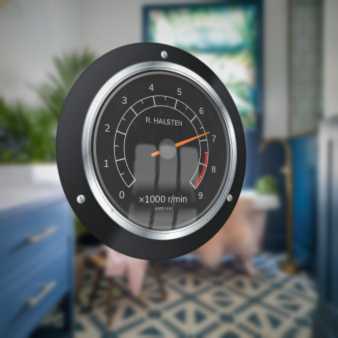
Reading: 6750 rpm
